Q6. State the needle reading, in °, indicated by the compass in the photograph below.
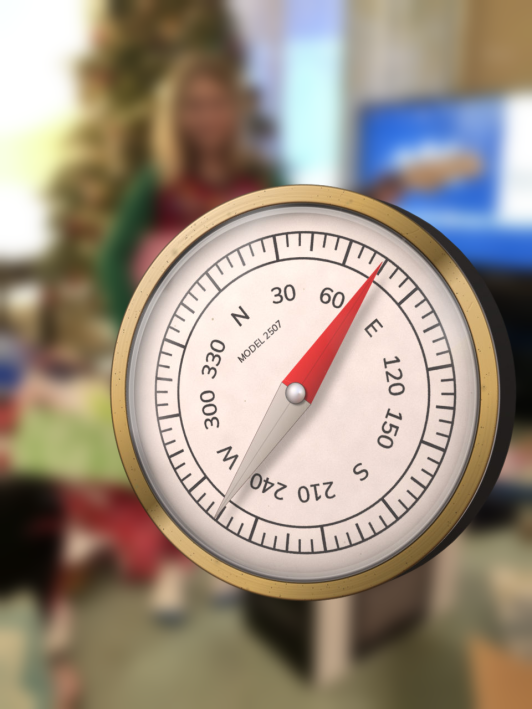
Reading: 75 °
